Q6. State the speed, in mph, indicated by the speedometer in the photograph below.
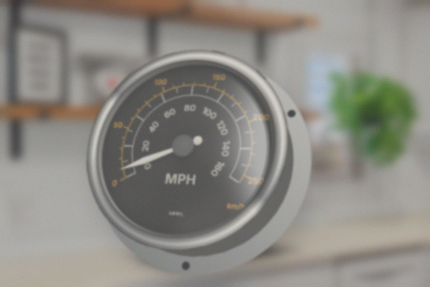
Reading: 5 mph
